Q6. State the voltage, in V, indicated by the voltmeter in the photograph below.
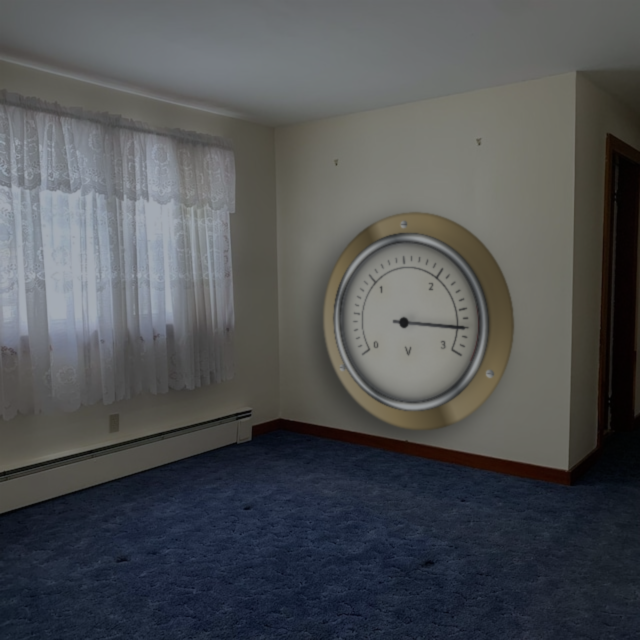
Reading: 2.7 V
